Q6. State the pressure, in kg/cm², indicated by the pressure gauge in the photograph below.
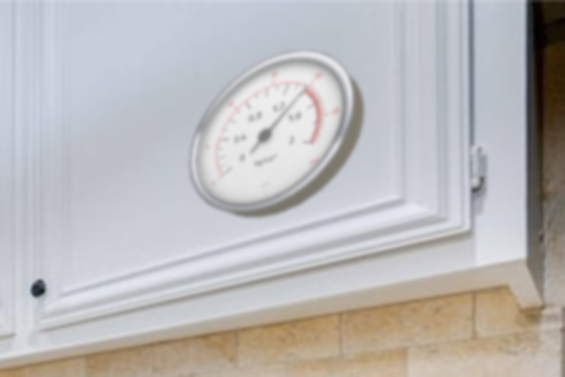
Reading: 1.4 kg/cm²
